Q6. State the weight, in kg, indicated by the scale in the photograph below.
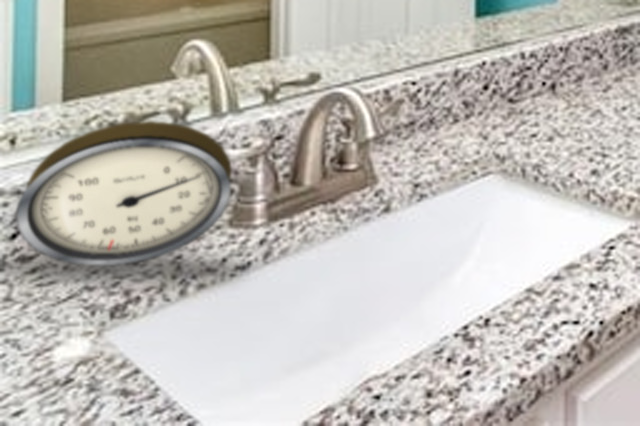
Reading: 10 kg
